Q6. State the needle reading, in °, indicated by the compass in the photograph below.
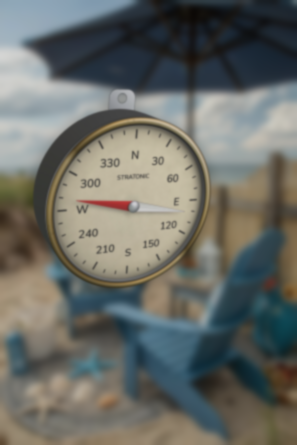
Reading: 280 °
